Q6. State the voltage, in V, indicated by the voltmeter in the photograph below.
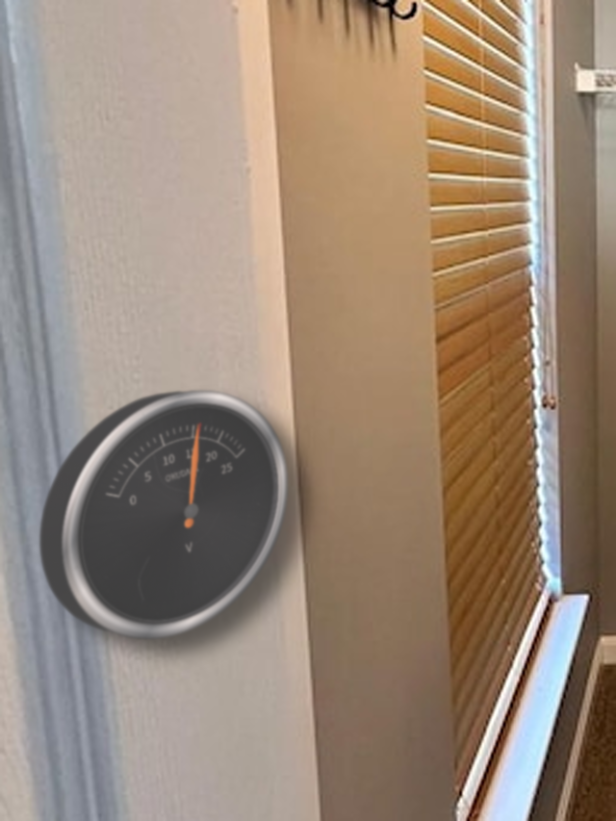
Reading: 15 V
